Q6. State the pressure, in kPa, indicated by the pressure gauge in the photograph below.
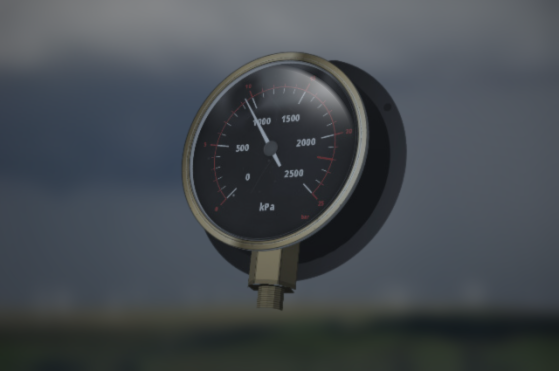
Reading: 950 kPa
